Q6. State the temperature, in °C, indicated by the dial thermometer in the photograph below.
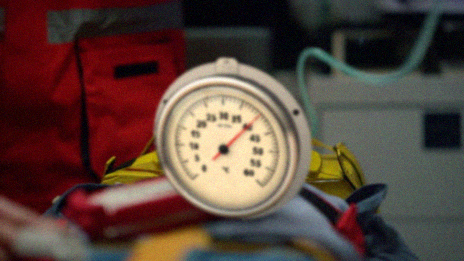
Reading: 40 °C
